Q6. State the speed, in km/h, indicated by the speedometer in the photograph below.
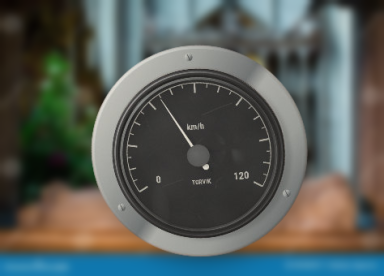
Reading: 45 km/h
